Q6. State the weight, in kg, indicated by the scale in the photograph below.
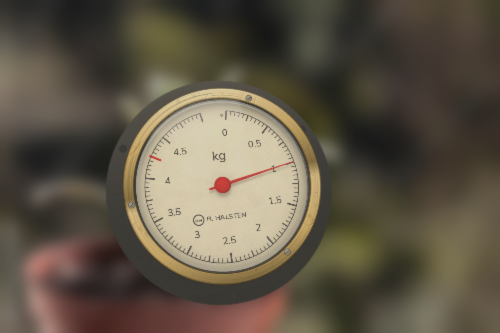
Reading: 1 kg
